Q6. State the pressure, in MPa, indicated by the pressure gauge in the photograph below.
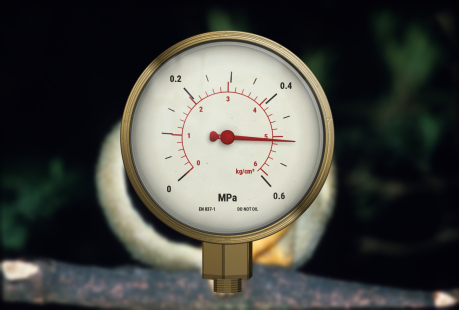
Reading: 0.5 MPa
